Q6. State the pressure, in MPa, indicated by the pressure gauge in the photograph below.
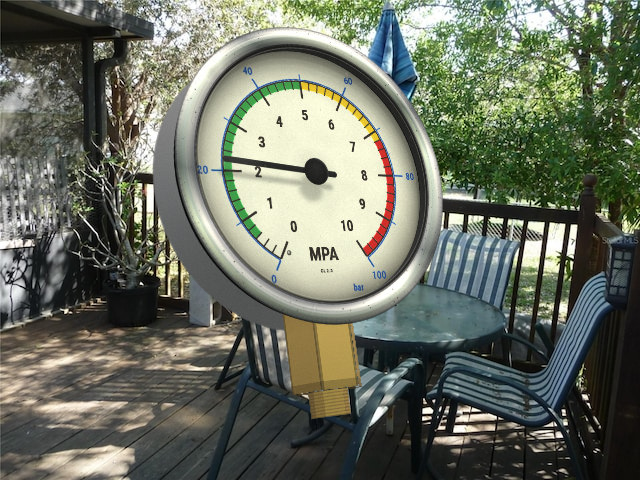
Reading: 2.2 MPa
